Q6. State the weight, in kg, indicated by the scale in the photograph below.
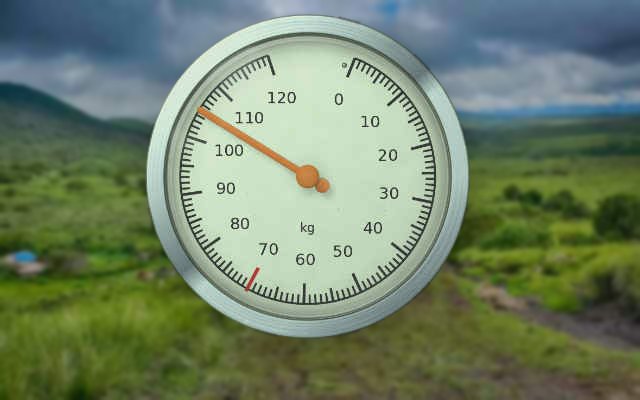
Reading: 105 kg
